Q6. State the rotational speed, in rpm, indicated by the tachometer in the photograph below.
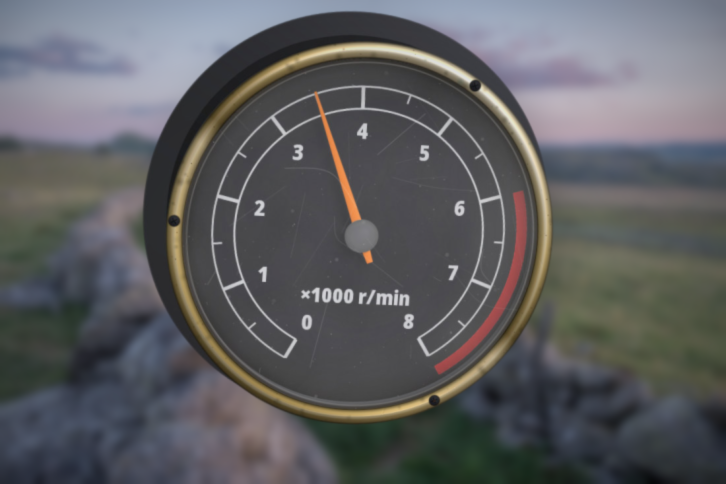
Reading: 3500 rpm
